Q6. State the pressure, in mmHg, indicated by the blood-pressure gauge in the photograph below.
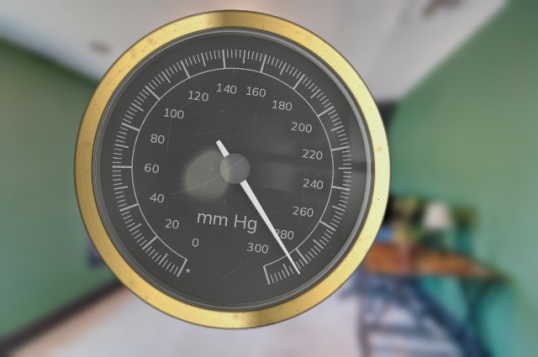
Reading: 286 mmHg
